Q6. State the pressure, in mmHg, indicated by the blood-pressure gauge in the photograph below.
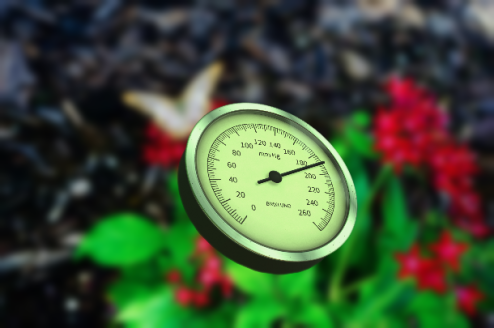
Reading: 190 mmHg
